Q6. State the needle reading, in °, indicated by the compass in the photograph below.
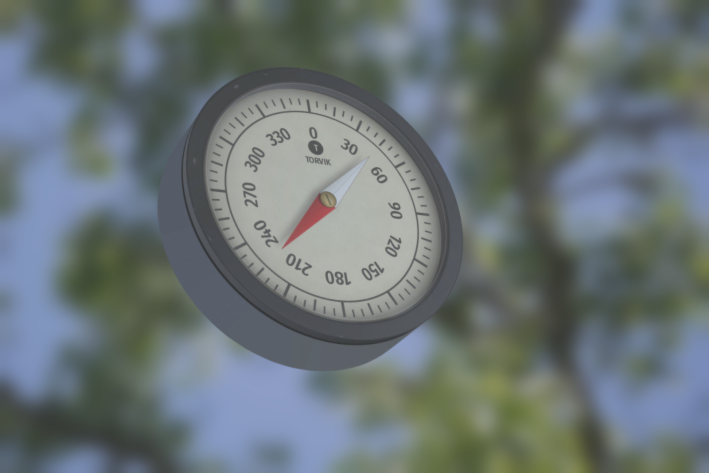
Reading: 225 °
